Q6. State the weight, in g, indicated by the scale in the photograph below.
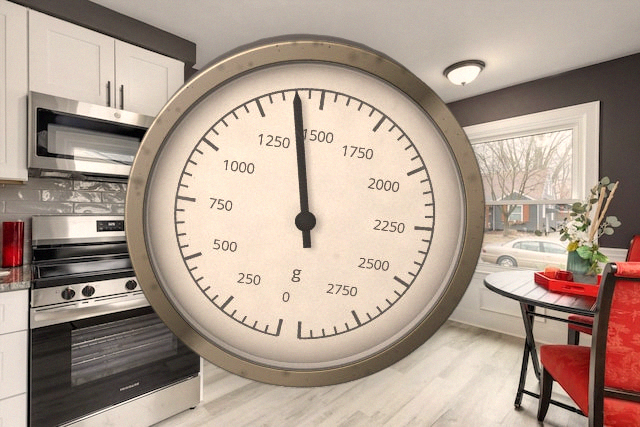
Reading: 1400 g
